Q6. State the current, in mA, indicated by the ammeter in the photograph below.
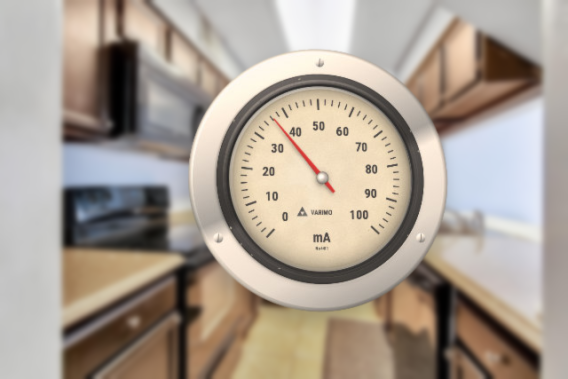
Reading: 36 mA
